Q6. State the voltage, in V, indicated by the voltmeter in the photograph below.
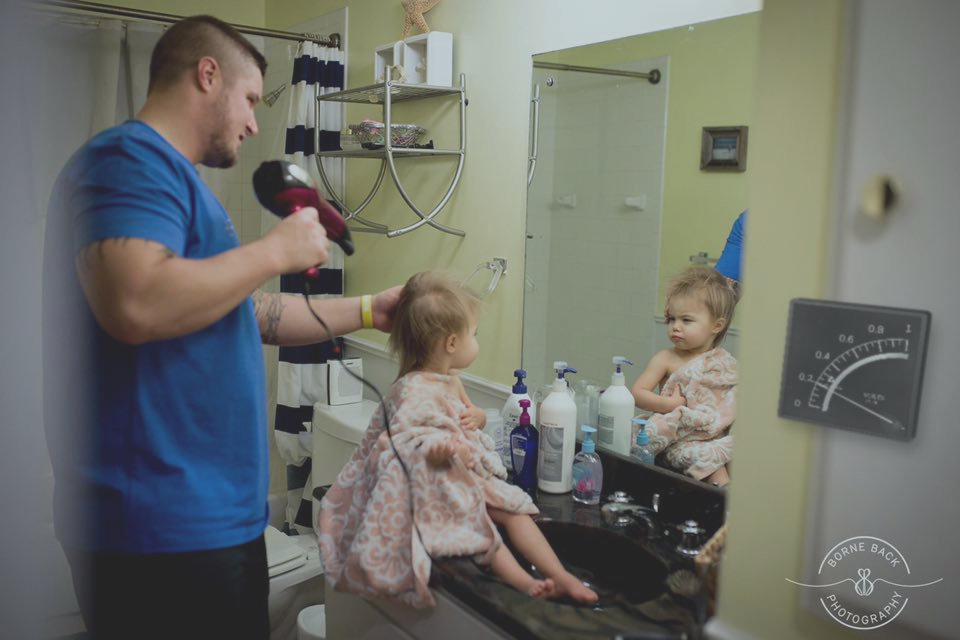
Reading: 0.2 V
